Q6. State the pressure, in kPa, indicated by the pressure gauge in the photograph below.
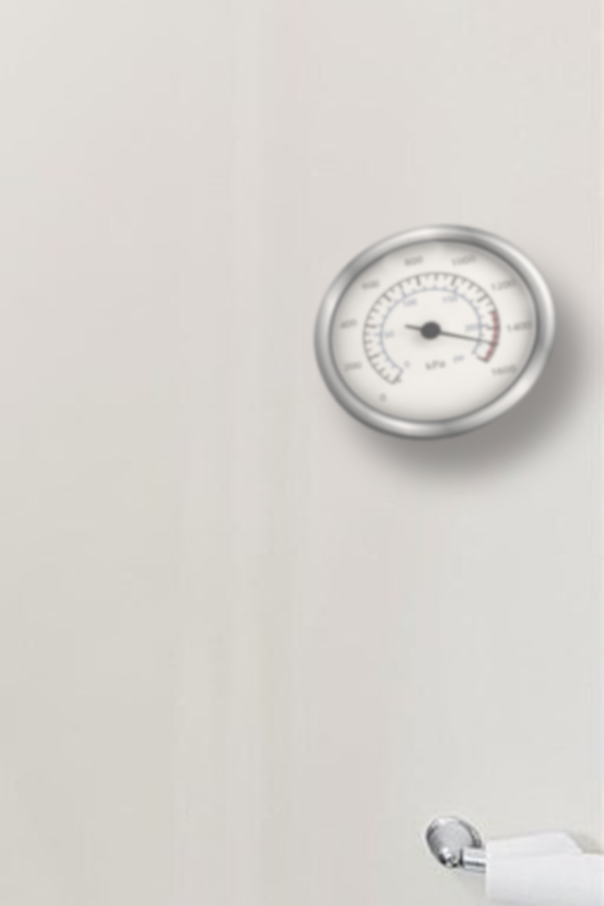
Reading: 1500 kPa
